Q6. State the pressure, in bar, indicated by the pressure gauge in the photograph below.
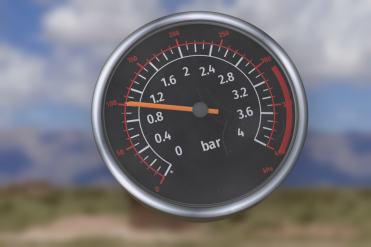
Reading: 1 bar
